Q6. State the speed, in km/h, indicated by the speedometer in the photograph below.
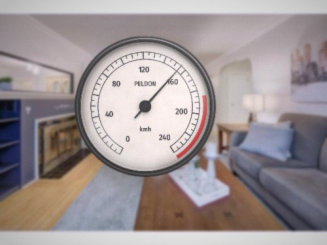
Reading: 155 km/h
